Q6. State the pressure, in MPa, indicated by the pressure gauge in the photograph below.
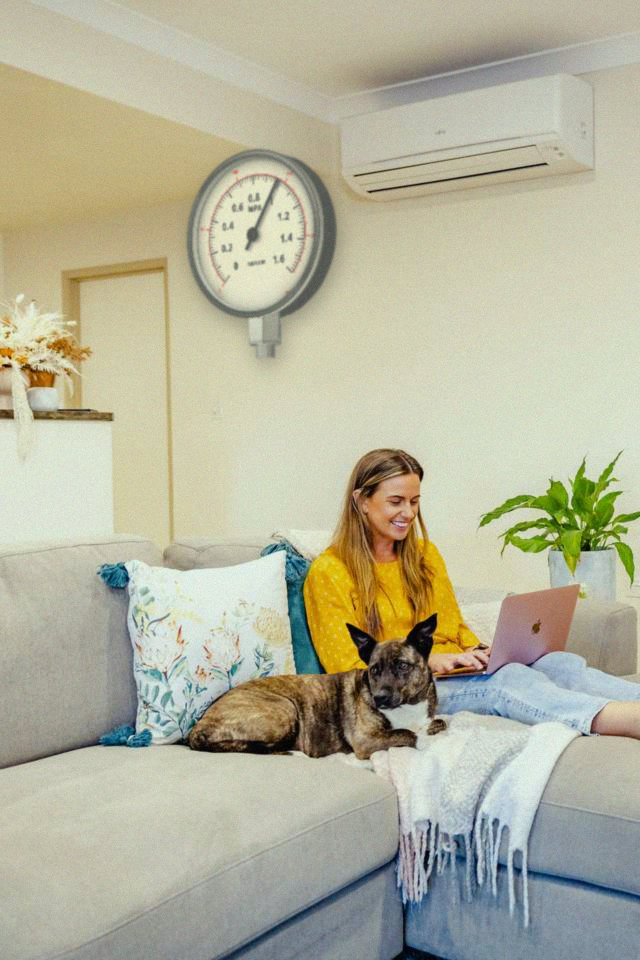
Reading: 1 MPa
